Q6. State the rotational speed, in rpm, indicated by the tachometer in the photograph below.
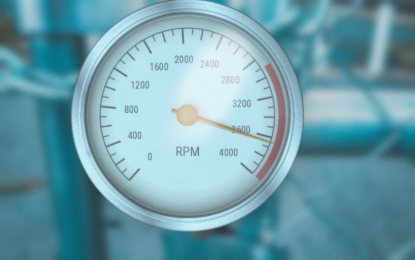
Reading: 3650 rpm
